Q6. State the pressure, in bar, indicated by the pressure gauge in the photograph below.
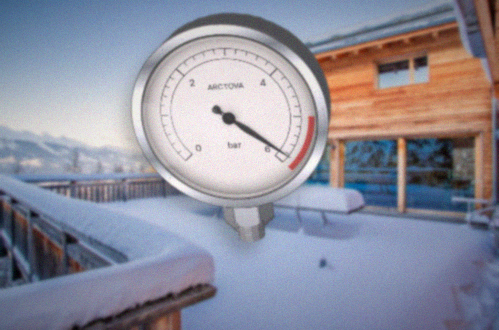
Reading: 5.8 bar
